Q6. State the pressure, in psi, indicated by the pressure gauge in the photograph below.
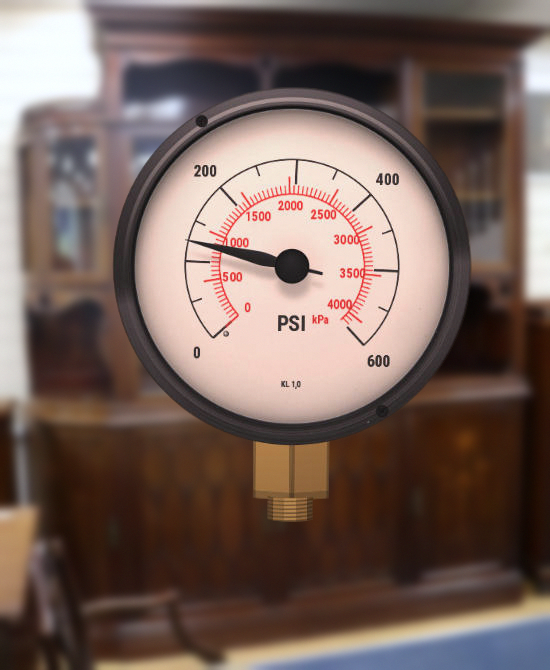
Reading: 125 psi
